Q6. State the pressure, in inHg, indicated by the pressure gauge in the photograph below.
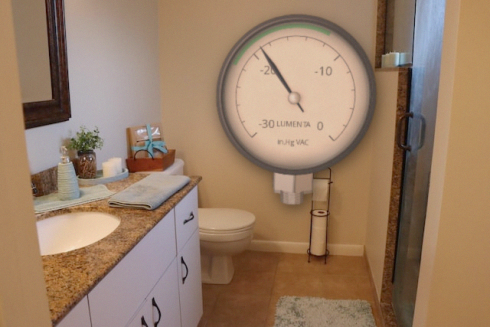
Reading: -19 inHg
